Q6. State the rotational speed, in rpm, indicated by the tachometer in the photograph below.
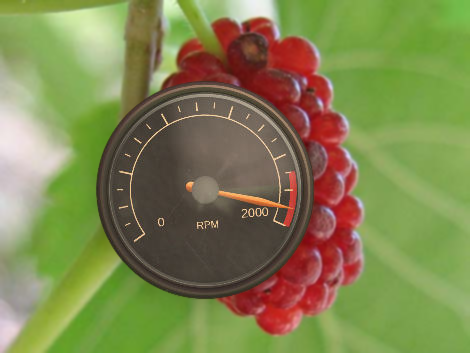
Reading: 1900 rpm
